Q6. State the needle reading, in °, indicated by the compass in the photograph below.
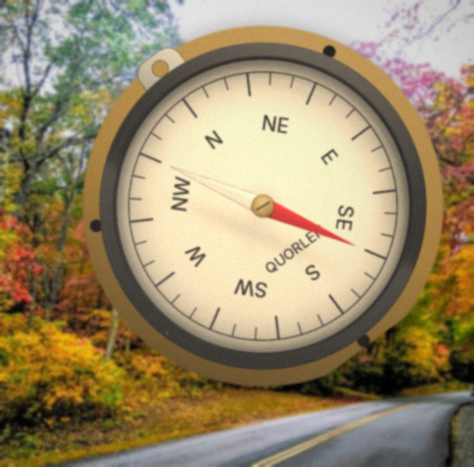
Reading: 150 °
